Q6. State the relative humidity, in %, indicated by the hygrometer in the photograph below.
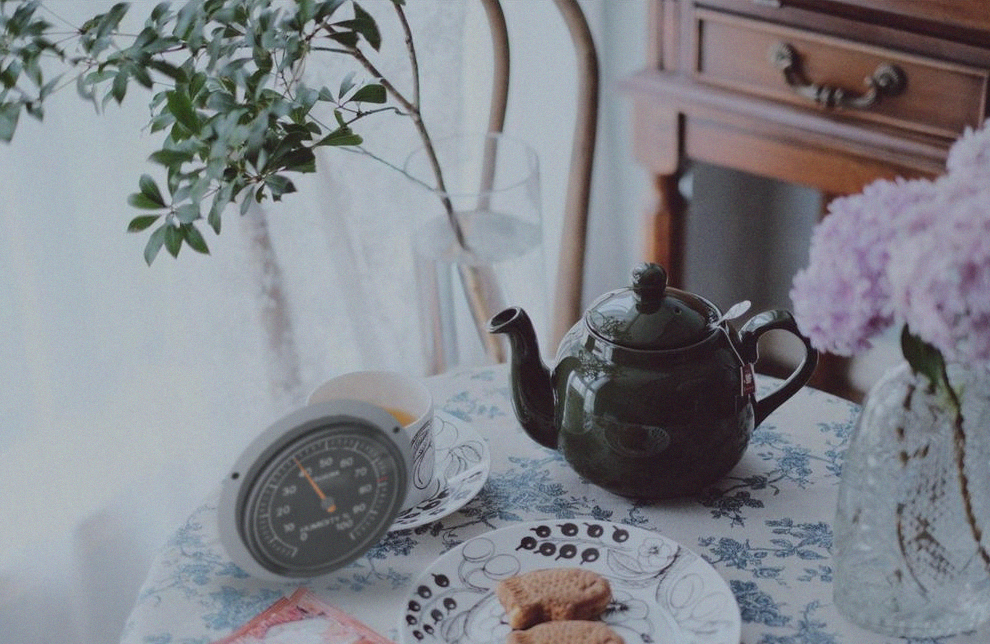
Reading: 40 %
